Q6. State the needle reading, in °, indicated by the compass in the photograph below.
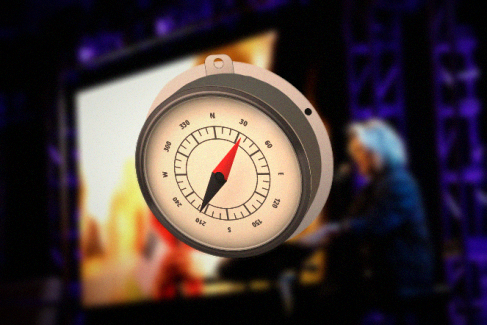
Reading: 35 °
